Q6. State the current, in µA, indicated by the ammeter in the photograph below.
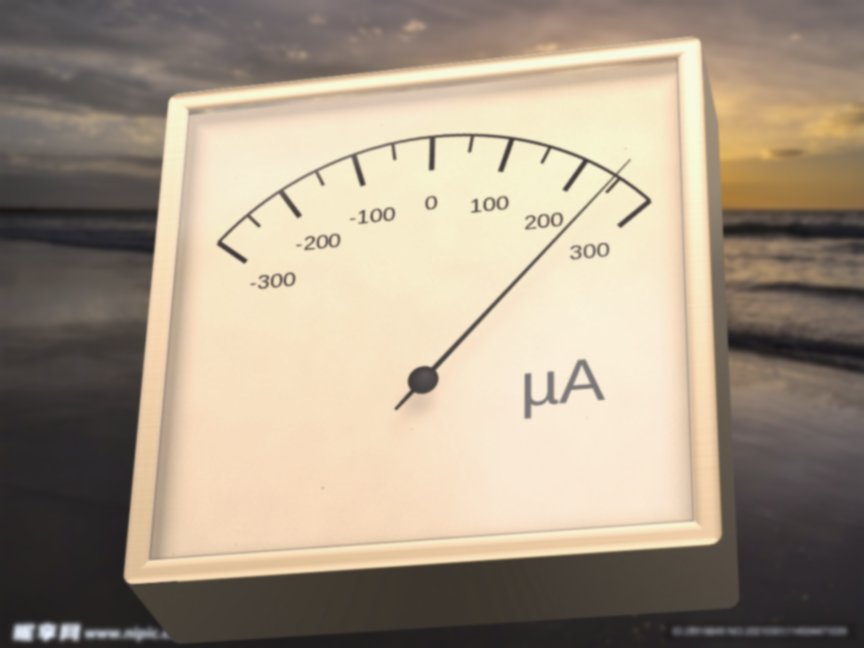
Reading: 250 µA
